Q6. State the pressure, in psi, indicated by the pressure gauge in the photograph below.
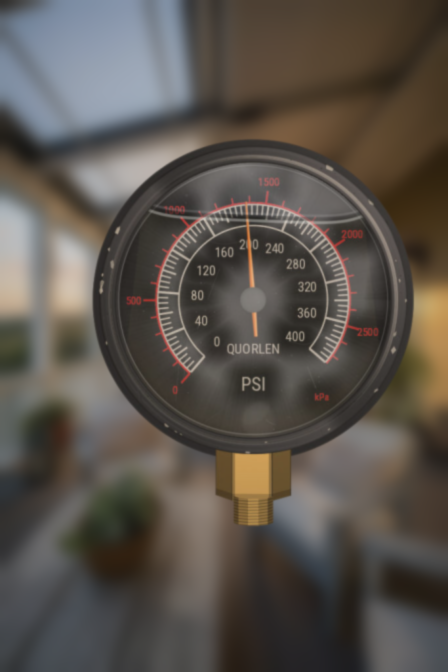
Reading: 200 psi
